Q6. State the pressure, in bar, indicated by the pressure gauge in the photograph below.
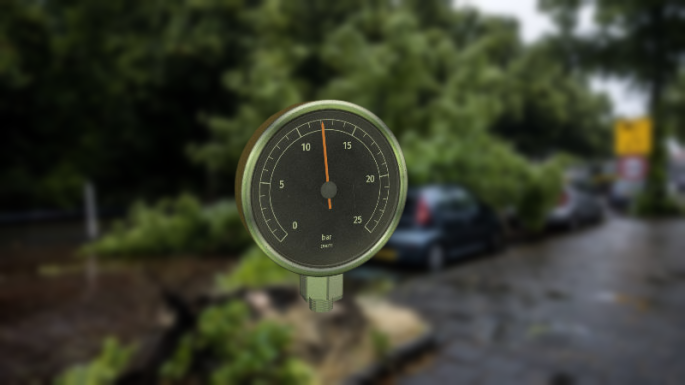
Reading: 12 bar
